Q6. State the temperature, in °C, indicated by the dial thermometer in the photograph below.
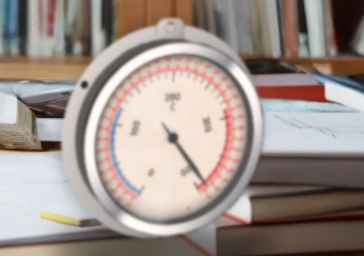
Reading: 390 °C
